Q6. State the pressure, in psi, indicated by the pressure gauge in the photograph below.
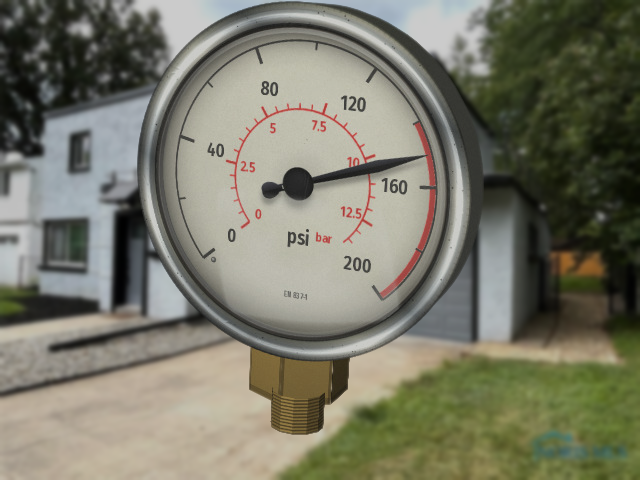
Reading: 150 psi
